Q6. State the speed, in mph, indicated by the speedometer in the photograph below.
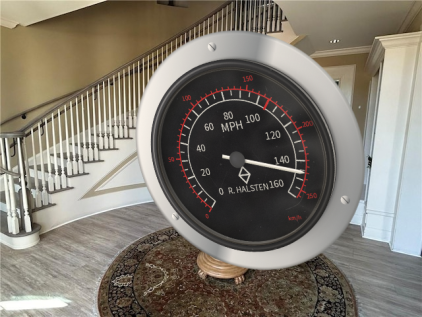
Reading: 145 mph
